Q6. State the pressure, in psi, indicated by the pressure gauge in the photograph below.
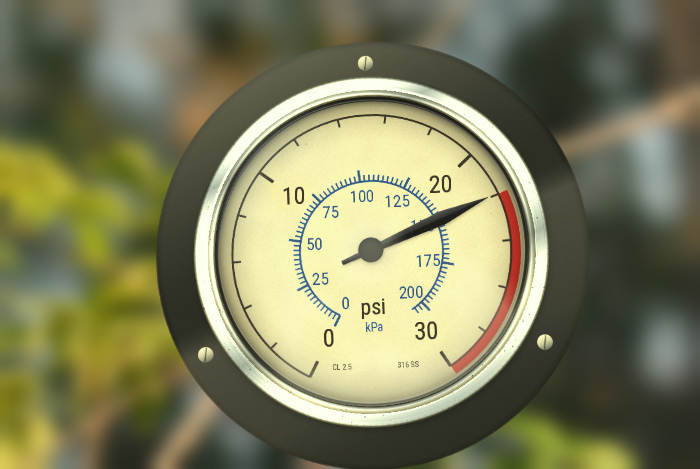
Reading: 22 psi
